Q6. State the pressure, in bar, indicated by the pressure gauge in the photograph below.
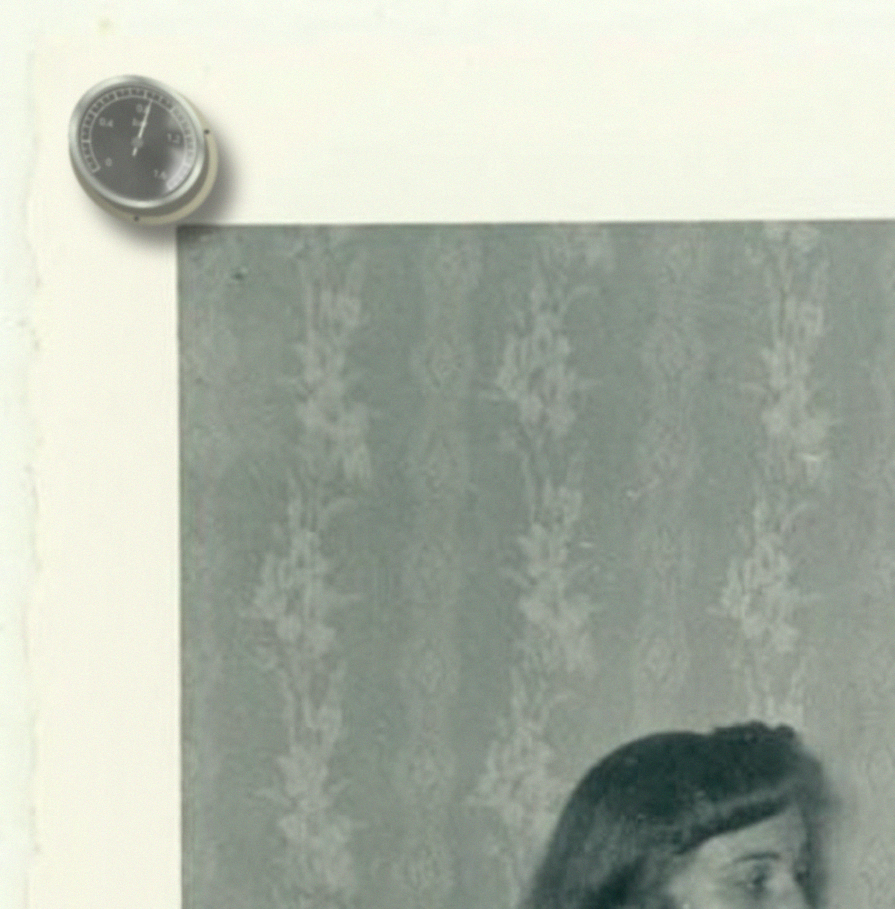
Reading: 0.85 bar
